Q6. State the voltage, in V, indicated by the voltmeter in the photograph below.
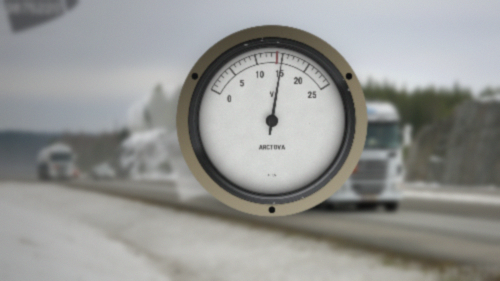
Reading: 15 V
